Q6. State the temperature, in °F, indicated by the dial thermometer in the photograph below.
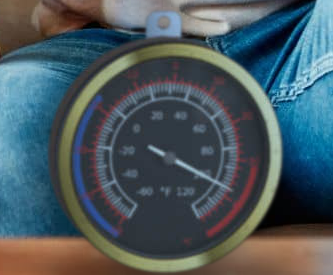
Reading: 100 °F
